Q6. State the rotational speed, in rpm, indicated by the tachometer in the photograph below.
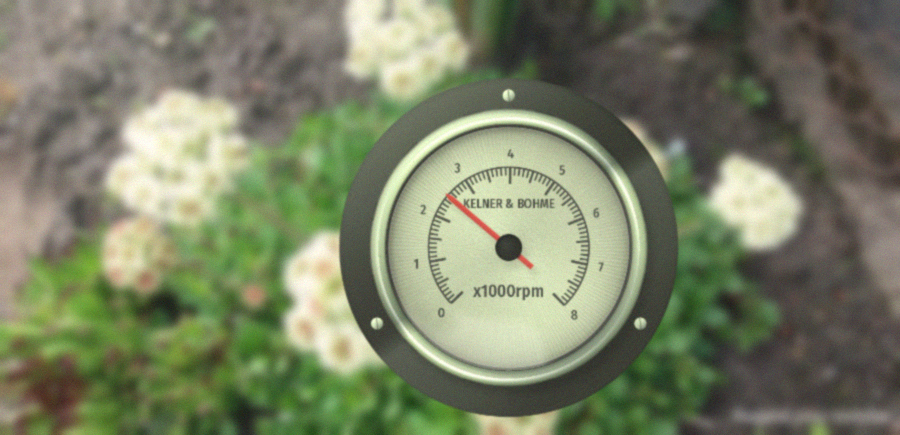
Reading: 2500 rpm
